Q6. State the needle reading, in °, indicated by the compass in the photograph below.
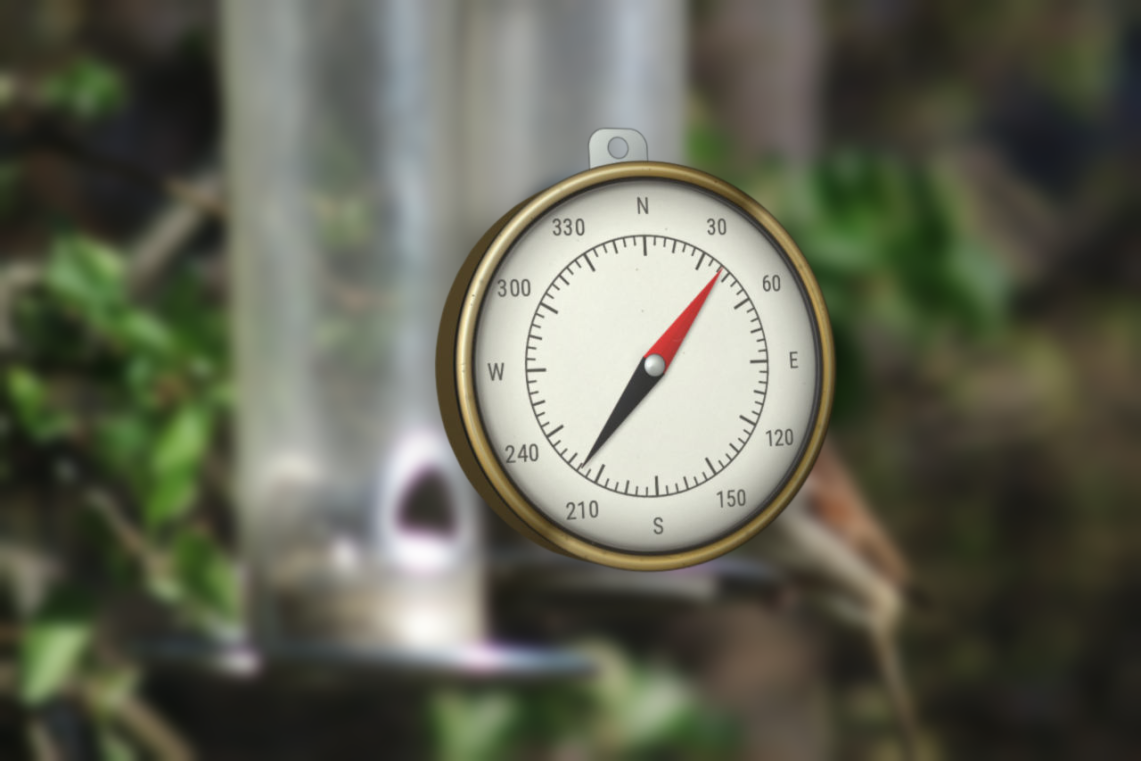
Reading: 40 °
